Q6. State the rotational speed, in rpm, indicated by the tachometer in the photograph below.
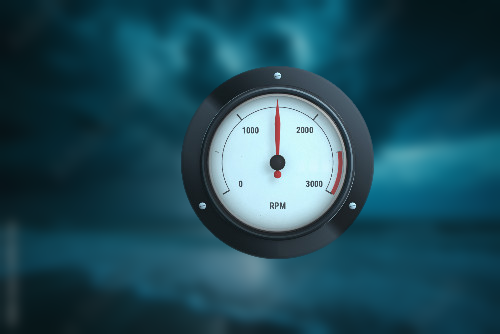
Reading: 1500 rpm
